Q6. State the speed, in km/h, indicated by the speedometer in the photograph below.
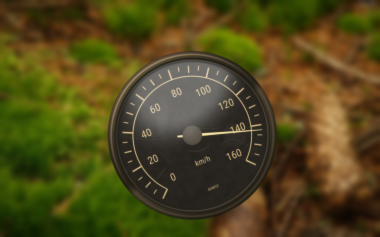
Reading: 142.5 km/h
